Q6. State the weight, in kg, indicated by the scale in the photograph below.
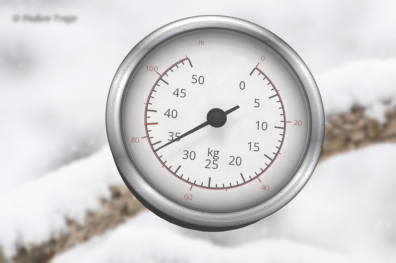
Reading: 34 kg
